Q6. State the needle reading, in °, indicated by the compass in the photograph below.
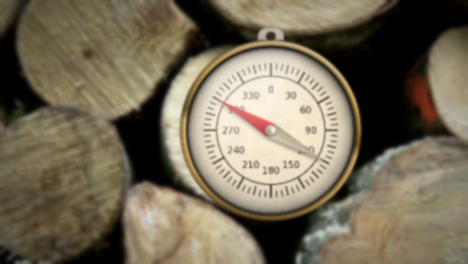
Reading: 300 °
